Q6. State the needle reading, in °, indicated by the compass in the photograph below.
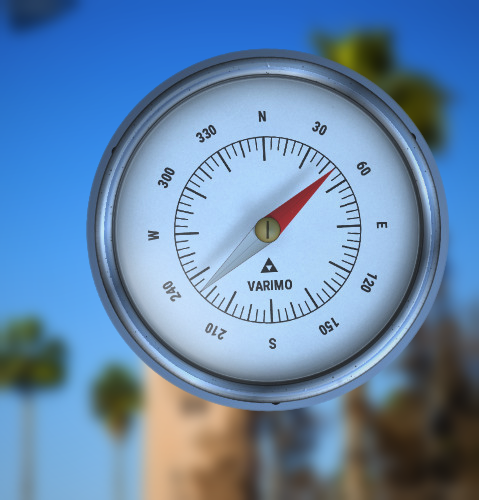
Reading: 50 °
